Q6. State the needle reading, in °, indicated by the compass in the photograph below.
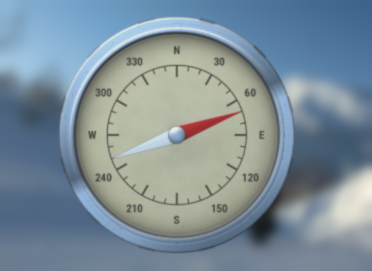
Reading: 70 °
